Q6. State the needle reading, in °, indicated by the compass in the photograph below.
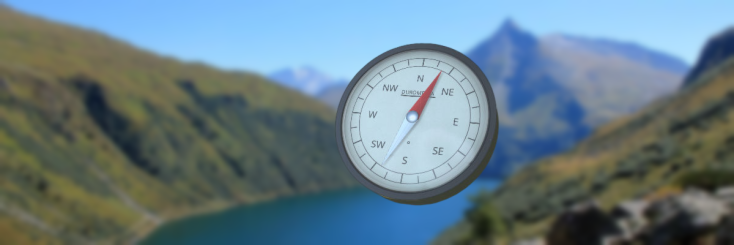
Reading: 22.5 °
